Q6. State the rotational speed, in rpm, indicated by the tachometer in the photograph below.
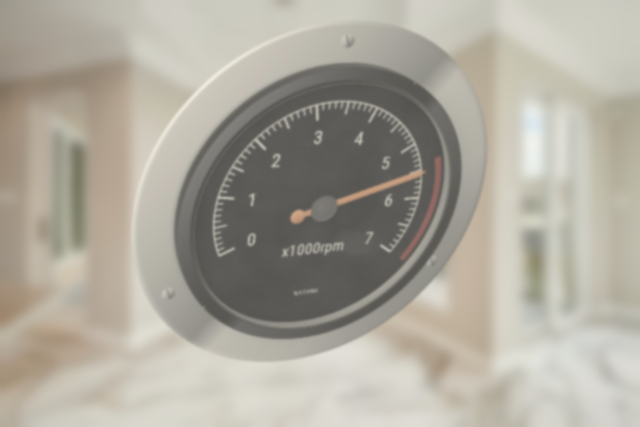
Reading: 5500 rpm
